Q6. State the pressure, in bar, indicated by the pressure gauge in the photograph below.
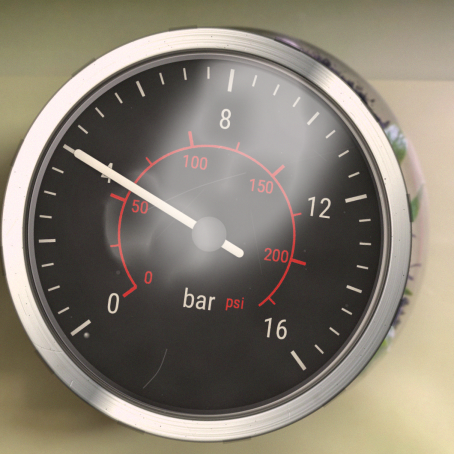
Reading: 4 bar
